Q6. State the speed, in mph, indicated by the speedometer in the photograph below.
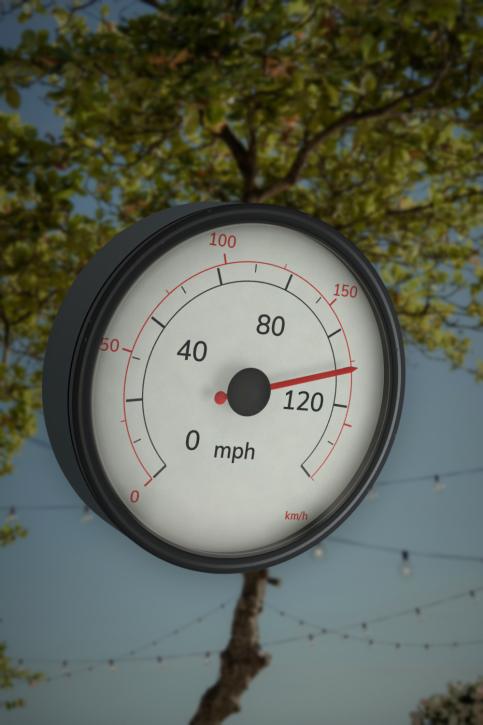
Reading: 110 mph
